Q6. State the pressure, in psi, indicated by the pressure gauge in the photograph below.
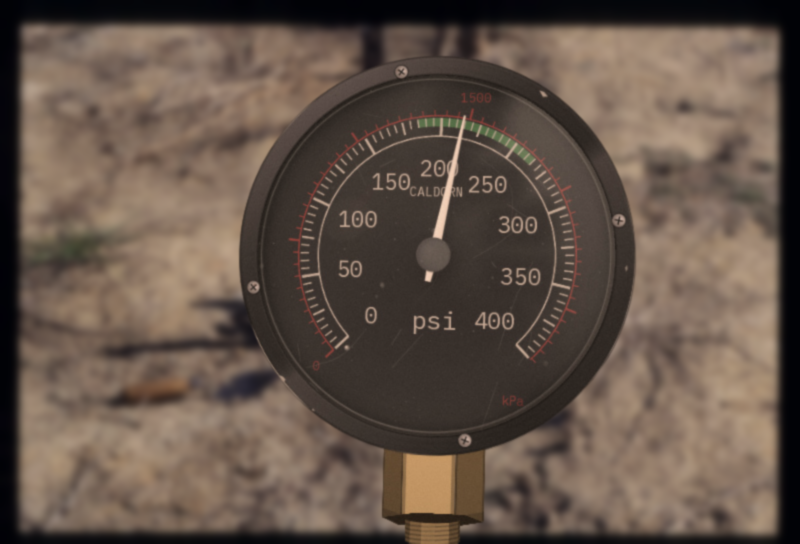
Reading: 215 psi
